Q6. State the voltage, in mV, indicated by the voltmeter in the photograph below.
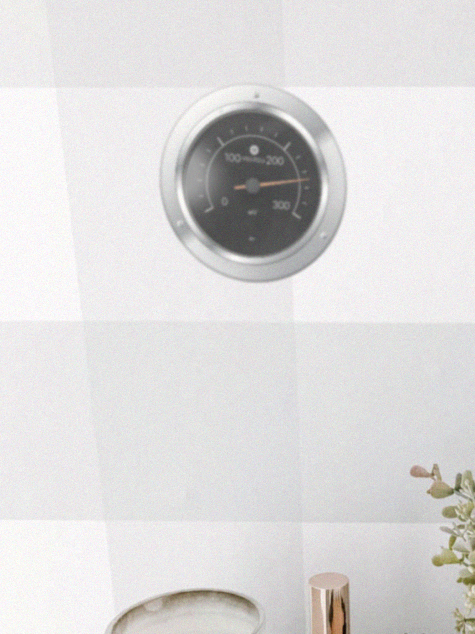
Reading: 250 mV
